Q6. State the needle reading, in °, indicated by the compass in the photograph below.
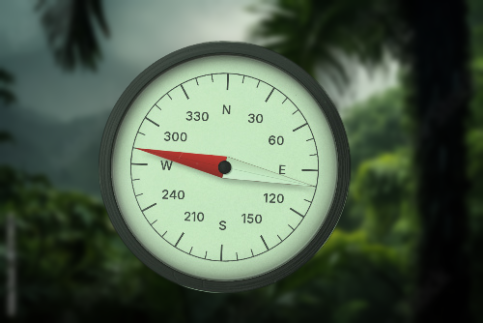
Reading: 280 °
